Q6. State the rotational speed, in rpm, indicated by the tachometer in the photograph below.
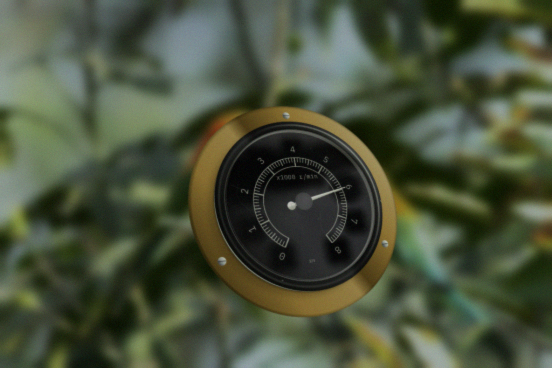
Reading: 6000 rpm
